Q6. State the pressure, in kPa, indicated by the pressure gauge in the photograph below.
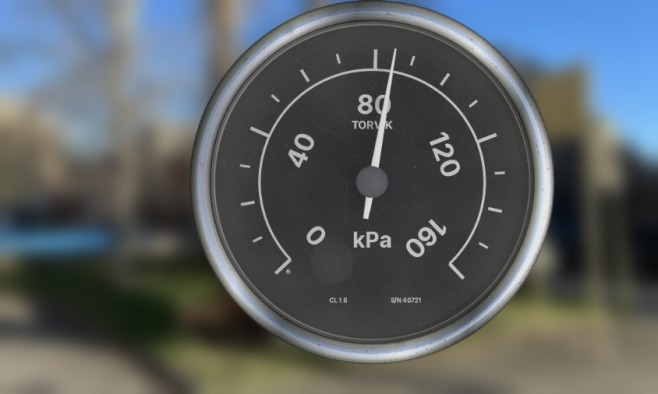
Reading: 85 kPa
